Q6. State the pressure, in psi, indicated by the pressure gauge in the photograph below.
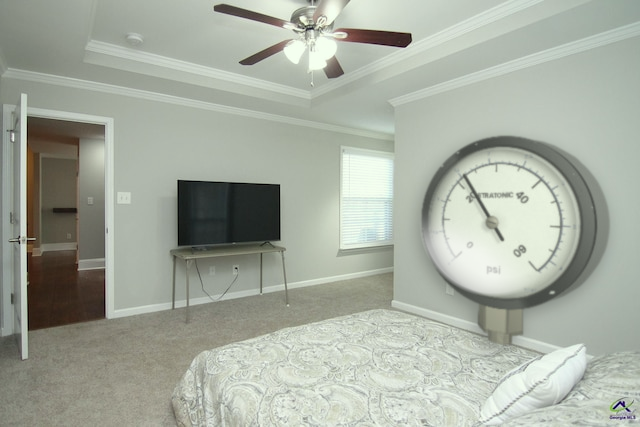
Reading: 22.5 psi
